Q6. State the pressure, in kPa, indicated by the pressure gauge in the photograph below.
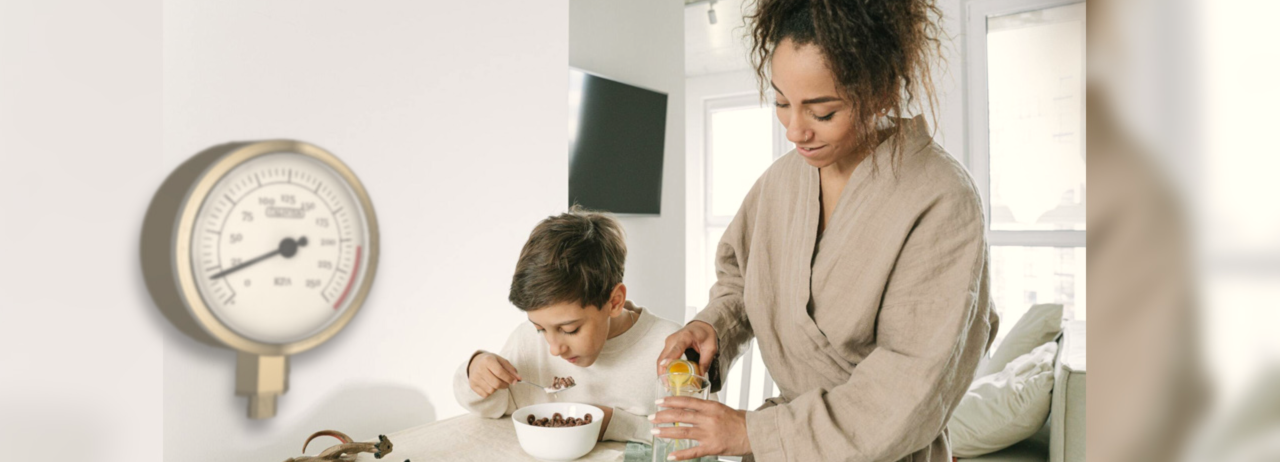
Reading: 20 kPa
